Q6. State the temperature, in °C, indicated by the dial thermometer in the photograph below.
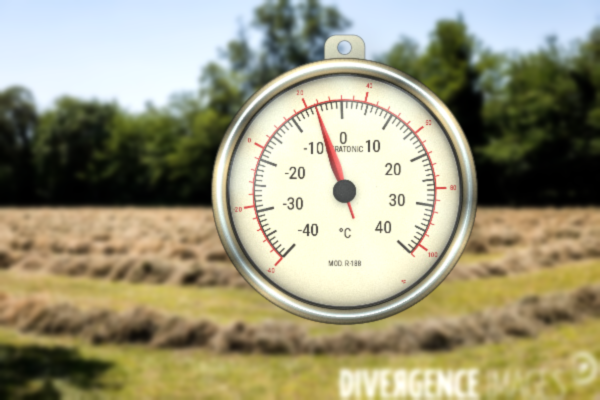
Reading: -5 °C
